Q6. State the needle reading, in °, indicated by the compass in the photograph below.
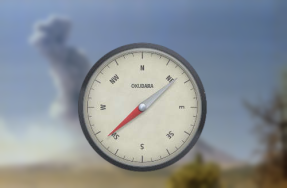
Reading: 230 °
